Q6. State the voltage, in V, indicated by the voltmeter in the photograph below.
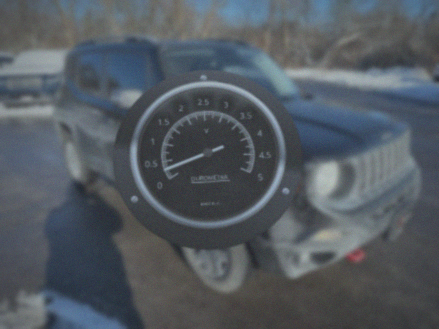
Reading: 0.25 V
